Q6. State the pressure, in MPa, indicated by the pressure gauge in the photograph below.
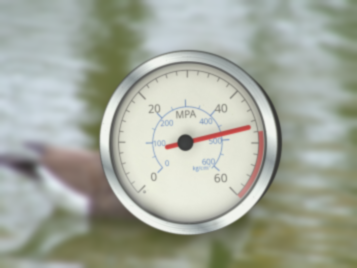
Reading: 47 MPa
